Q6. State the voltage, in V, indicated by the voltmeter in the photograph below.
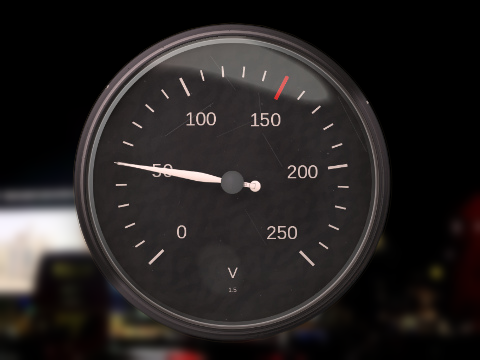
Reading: 50 V
